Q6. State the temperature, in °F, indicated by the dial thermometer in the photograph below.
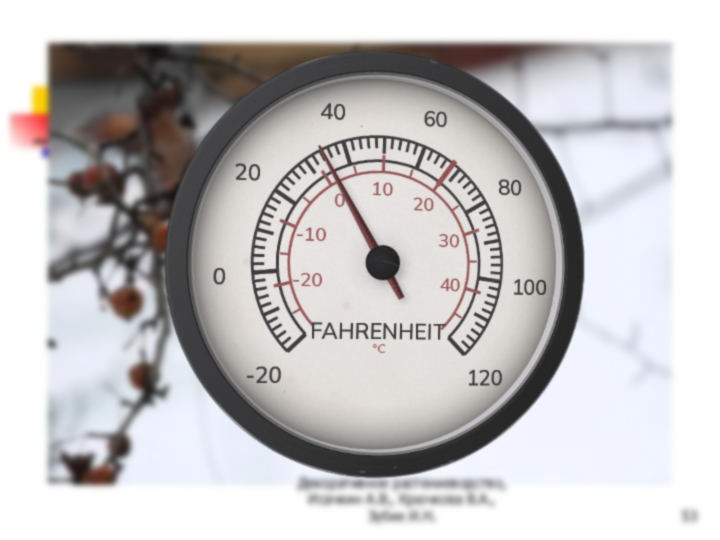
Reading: 34 °F
